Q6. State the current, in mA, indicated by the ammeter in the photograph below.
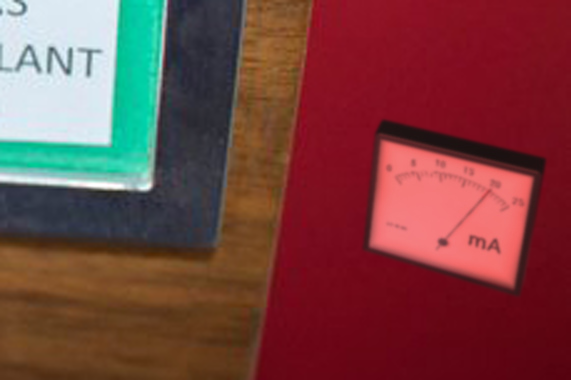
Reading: 20 mA
